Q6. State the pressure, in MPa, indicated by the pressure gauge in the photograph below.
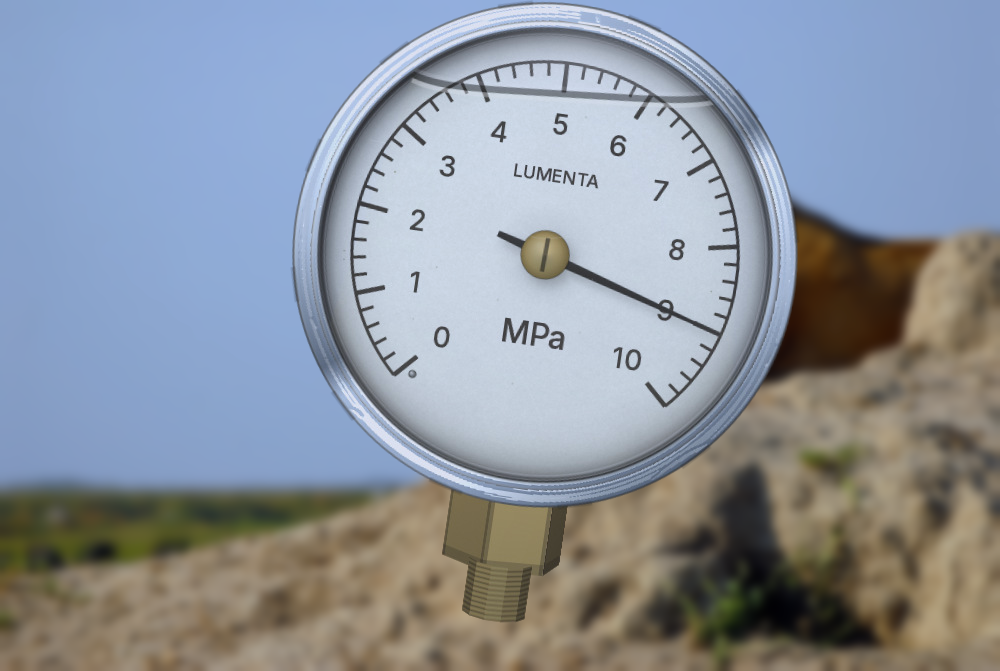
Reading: 9 MPa
